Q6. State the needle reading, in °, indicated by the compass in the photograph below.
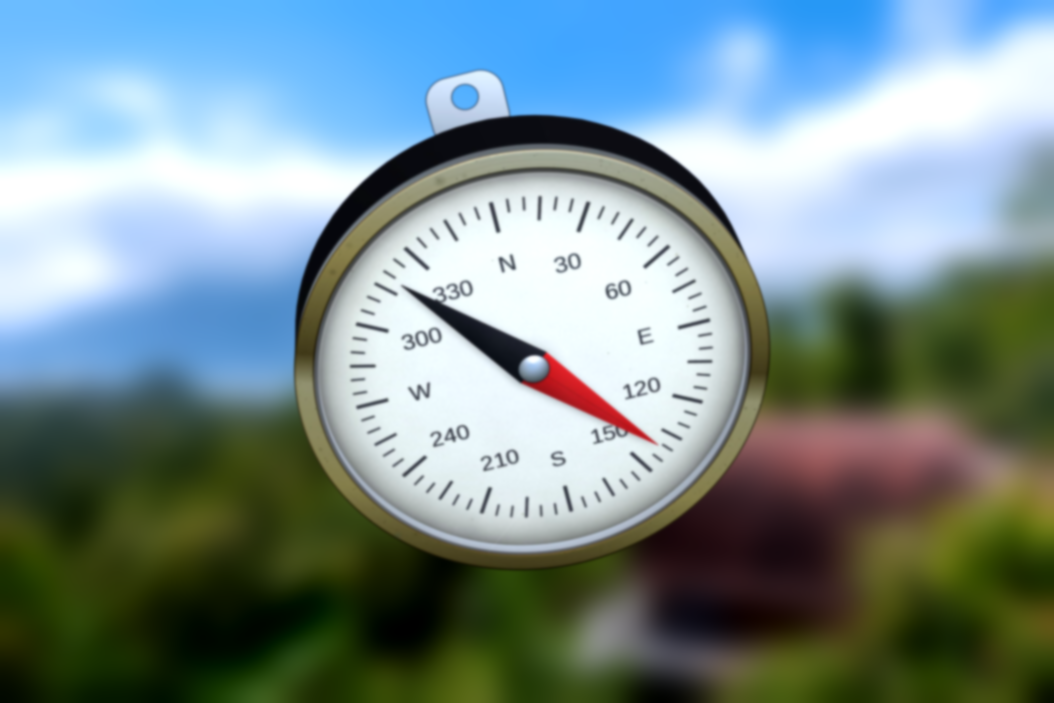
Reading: 140 °
